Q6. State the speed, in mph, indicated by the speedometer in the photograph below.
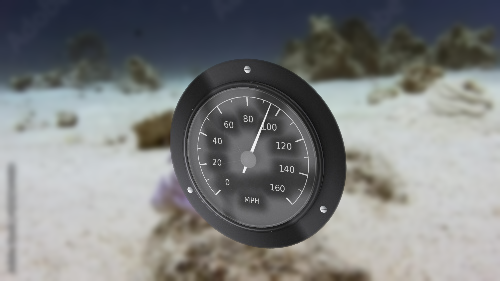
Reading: 95 mph
